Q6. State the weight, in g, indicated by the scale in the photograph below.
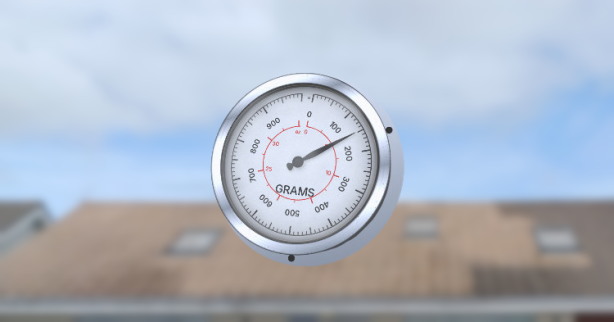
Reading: 150 g
